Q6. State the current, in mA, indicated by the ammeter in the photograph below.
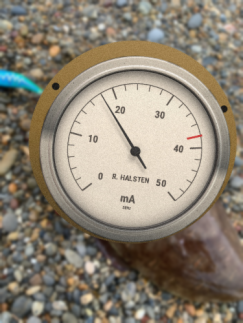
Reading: 18 mA
